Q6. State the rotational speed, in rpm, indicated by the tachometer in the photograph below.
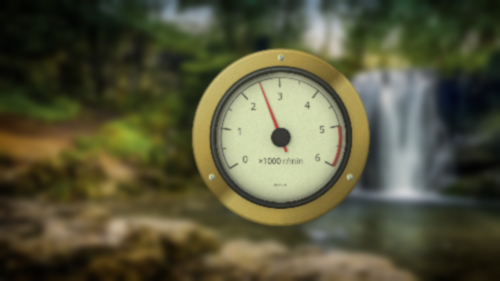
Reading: 2500 rpm
